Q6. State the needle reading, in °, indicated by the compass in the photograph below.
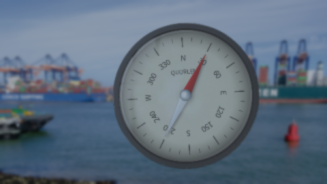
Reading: 30 °
